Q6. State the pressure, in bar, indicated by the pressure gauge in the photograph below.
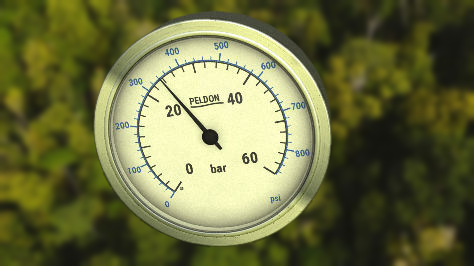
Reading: 24 bar
